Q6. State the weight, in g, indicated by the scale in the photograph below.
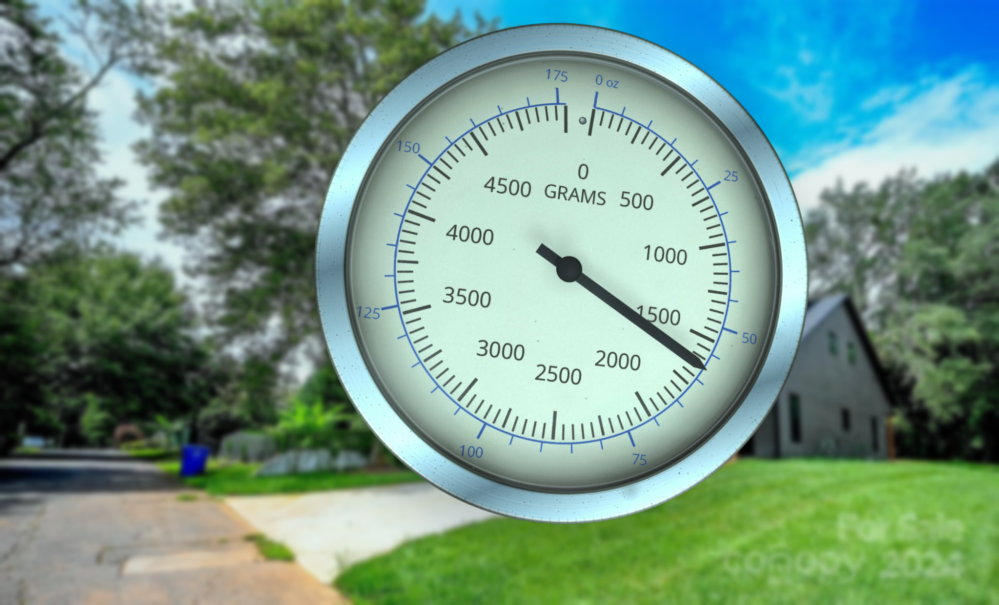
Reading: 1650 g
